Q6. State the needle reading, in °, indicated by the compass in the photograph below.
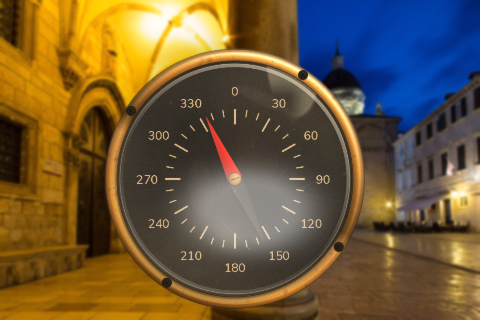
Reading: 335 °
